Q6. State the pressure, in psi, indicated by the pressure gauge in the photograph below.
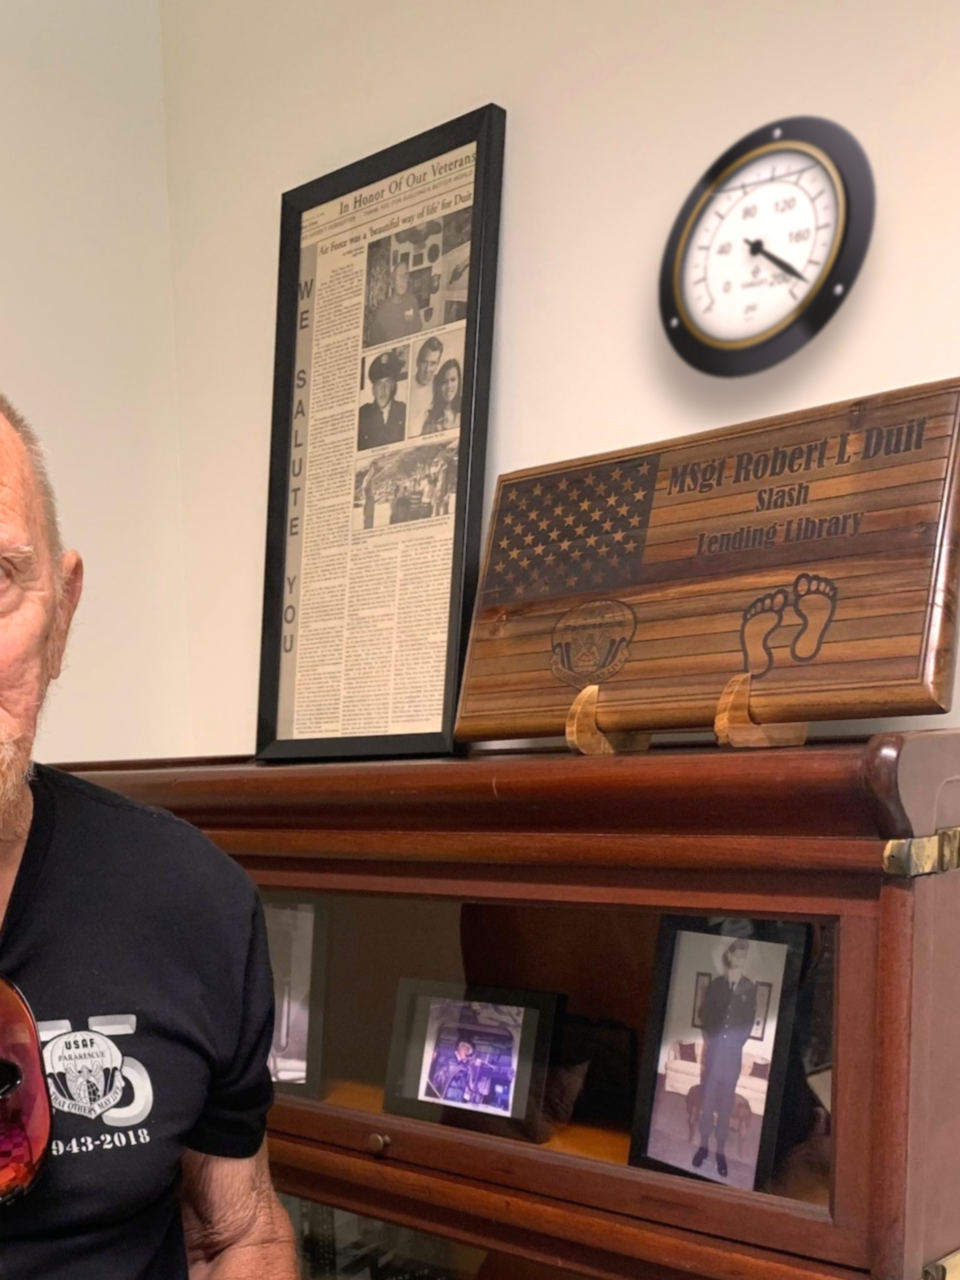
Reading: 190 psi
